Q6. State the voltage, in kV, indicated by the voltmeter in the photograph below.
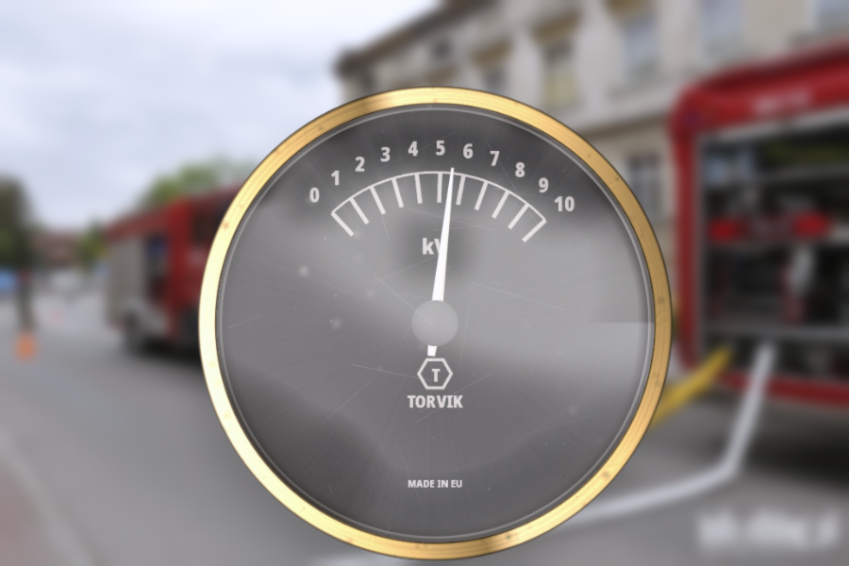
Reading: 5.5 kV
